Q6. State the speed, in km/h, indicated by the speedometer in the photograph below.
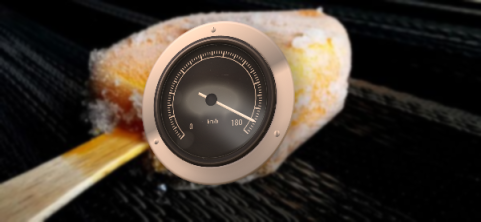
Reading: 170 km/h
